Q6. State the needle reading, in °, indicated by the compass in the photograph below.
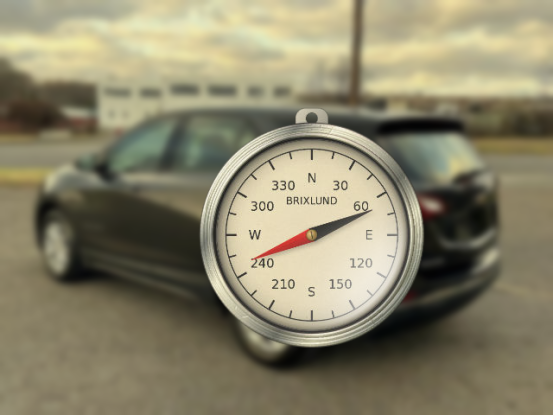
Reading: 247.5 °
